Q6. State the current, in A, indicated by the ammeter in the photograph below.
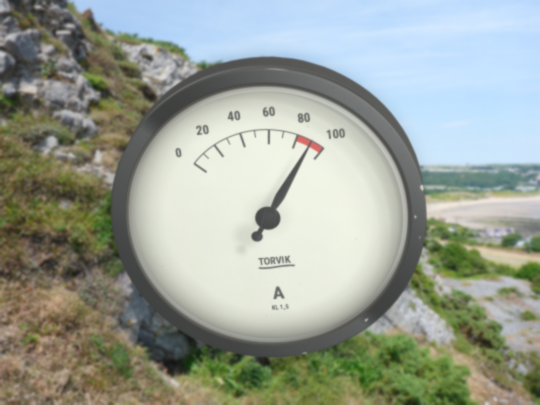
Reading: 90 A
